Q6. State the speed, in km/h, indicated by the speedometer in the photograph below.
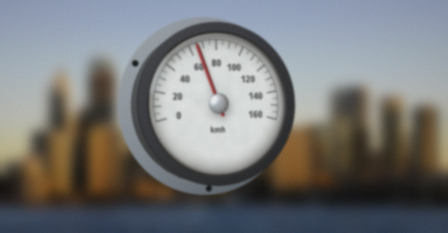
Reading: 65 km/h
